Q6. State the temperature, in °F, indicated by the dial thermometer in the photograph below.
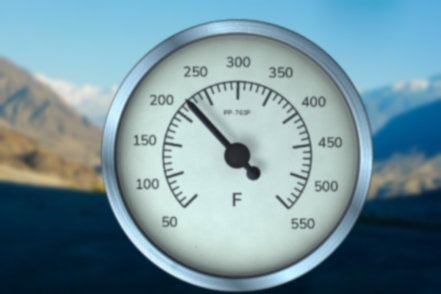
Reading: 220 °F
